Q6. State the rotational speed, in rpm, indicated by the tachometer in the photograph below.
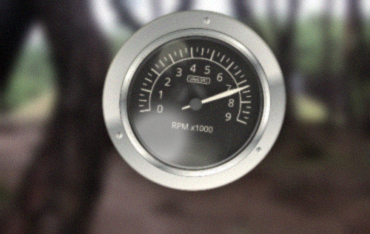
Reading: 7250 rpm
